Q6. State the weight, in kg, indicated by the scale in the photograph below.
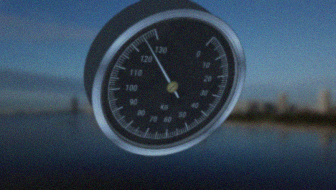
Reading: 125 kg
